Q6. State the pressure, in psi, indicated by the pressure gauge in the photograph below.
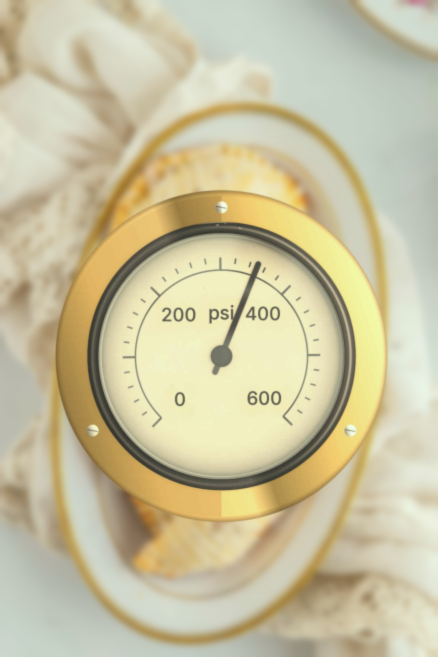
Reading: 350 psi
